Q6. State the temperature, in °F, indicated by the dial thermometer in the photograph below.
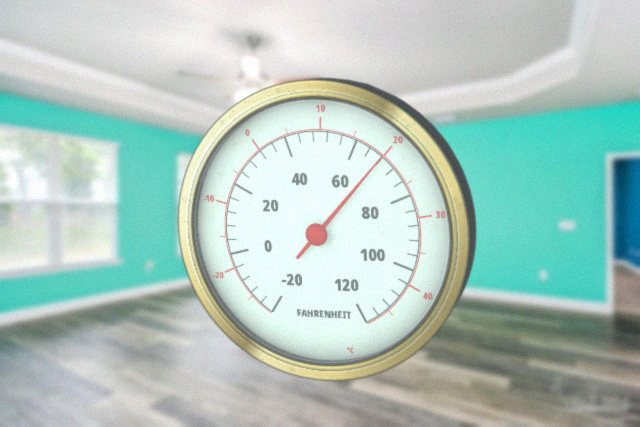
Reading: 68 °F
